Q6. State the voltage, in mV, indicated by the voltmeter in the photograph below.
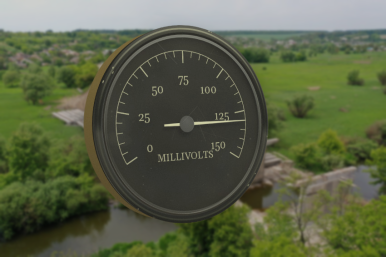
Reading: 130 mV
